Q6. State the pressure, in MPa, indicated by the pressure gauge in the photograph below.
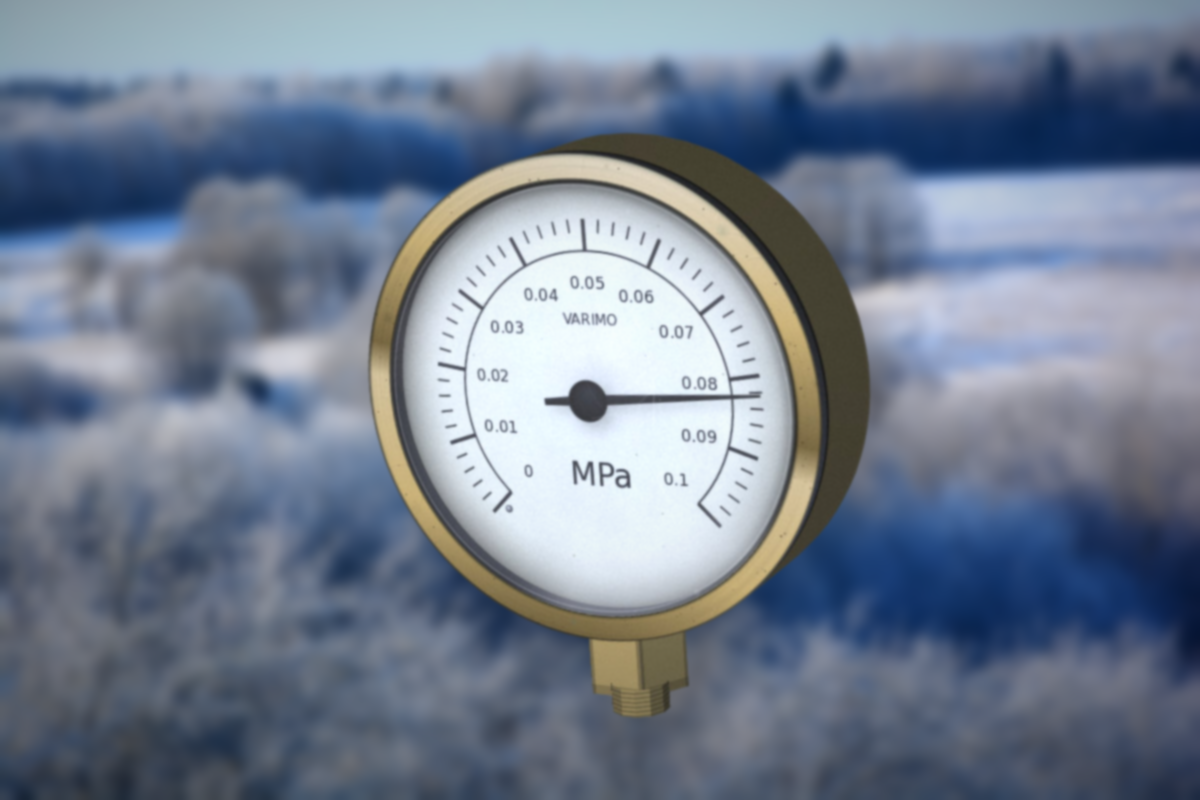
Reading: 0.082 MPa
